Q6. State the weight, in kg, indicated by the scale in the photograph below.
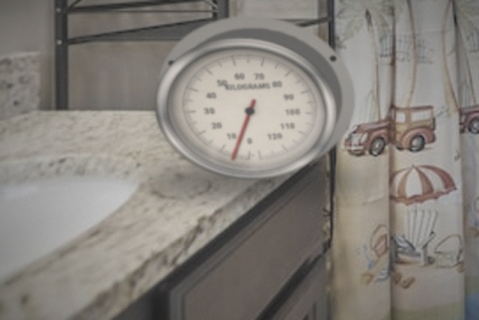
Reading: 5 kg
